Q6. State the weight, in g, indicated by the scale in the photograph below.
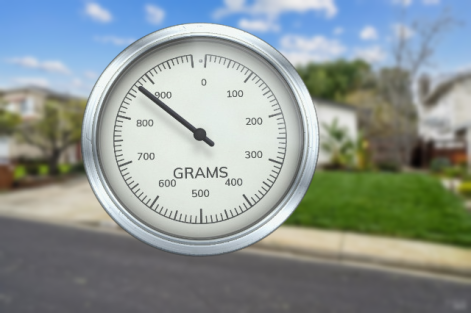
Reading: 870 g
